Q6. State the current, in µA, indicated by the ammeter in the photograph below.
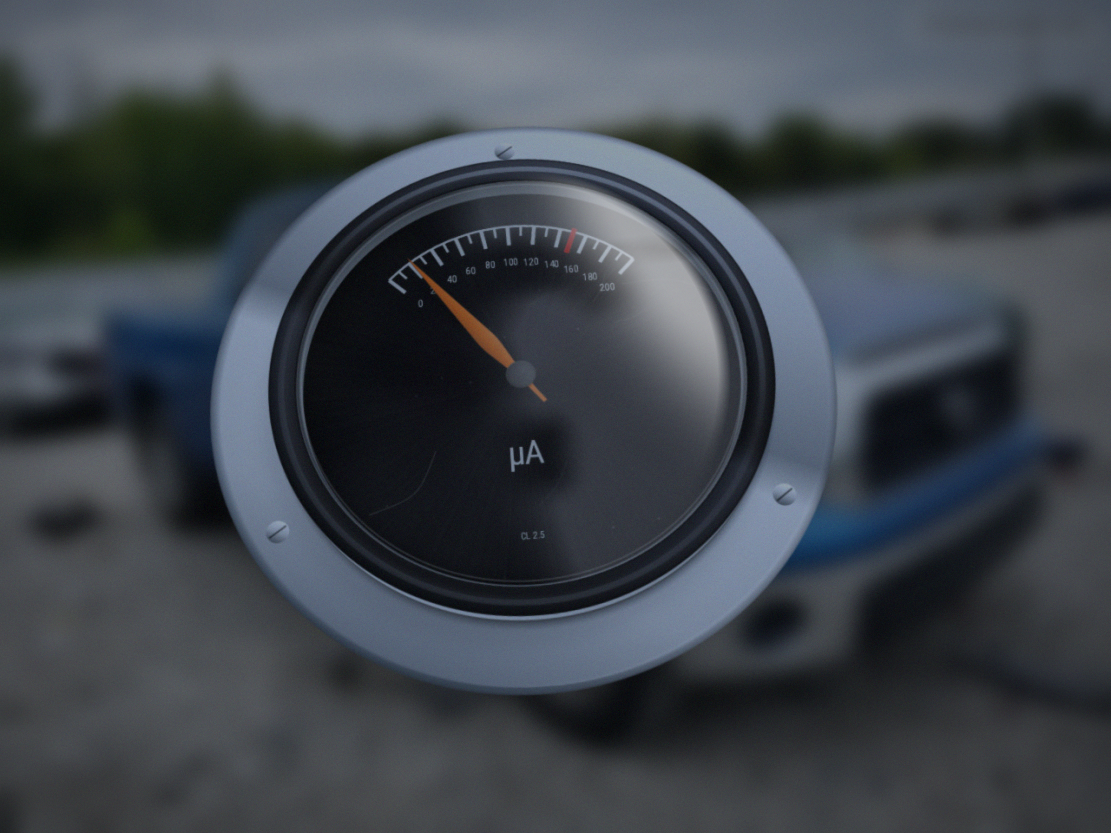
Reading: 20 µA
